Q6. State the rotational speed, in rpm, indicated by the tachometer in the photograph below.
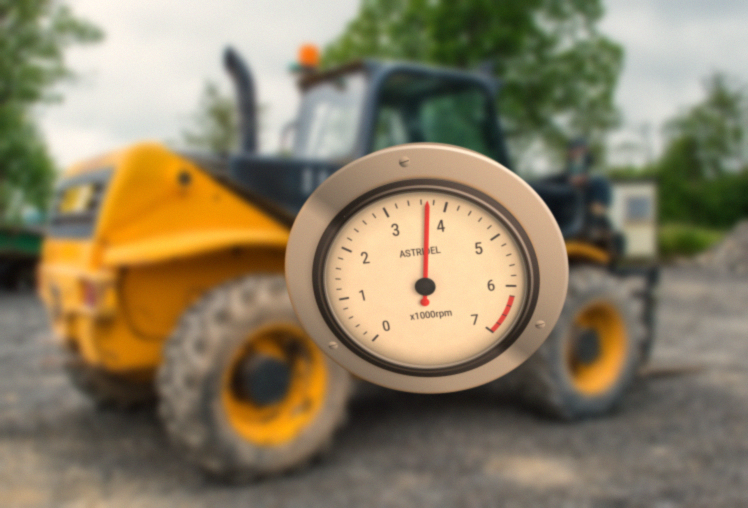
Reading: 3700 rpm
